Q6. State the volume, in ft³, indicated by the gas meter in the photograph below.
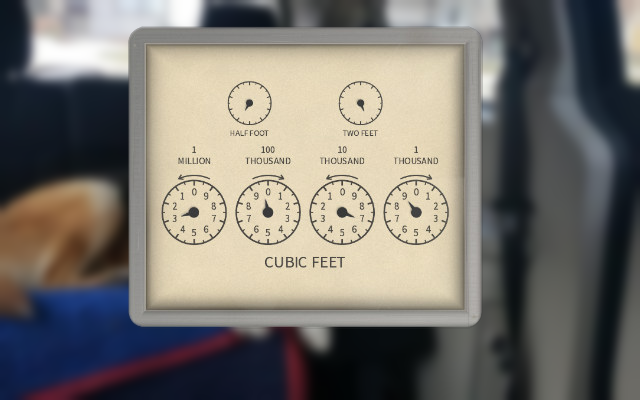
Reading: 296900 ft³
